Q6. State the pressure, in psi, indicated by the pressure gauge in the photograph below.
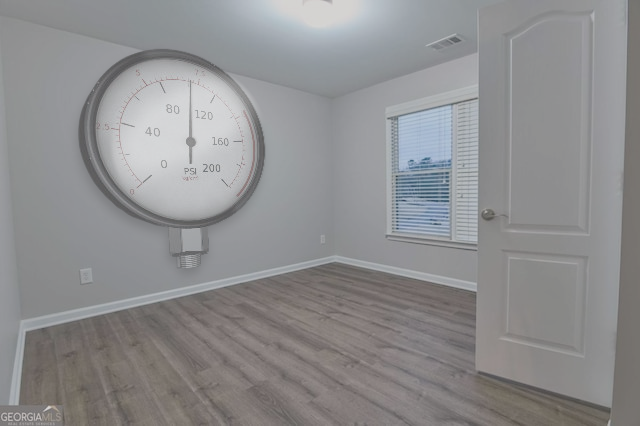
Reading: 100 psi
